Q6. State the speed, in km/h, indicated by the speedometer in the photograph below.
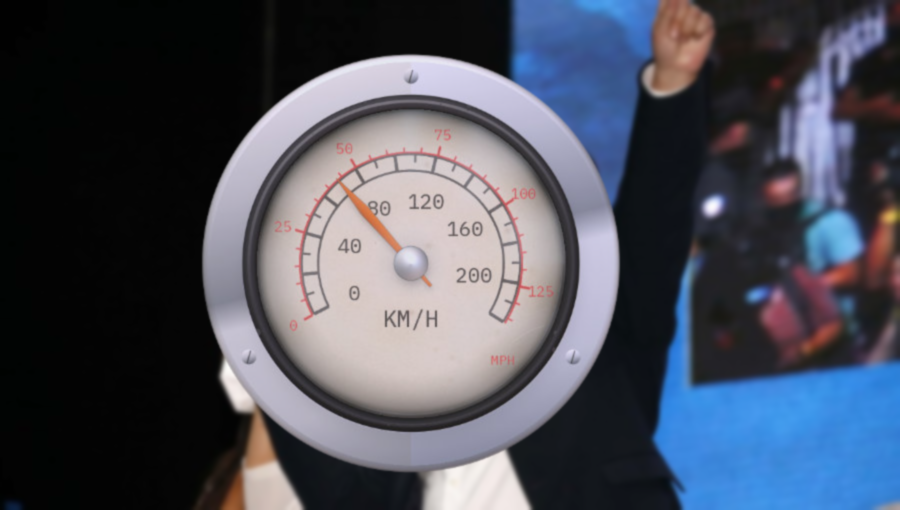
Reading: 70 km/h
